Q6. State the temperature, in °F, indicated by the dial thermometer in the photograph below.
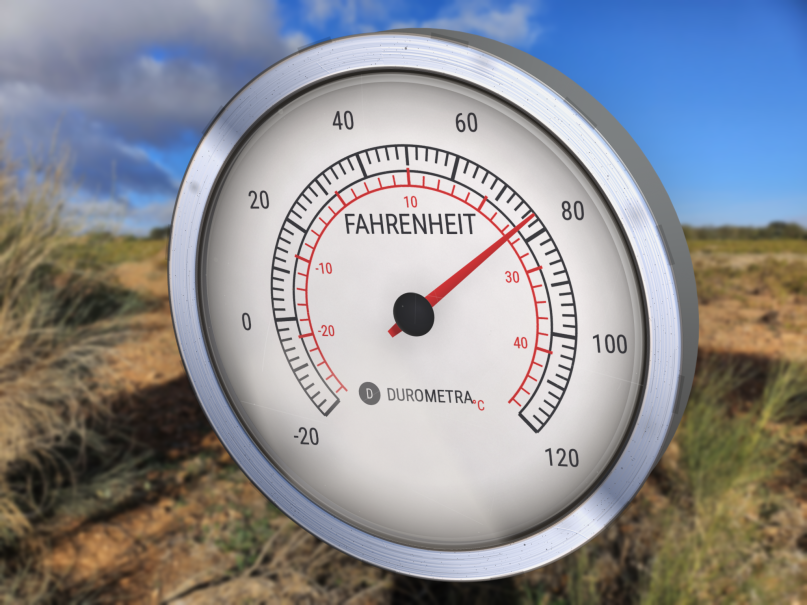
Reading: 77 °F
